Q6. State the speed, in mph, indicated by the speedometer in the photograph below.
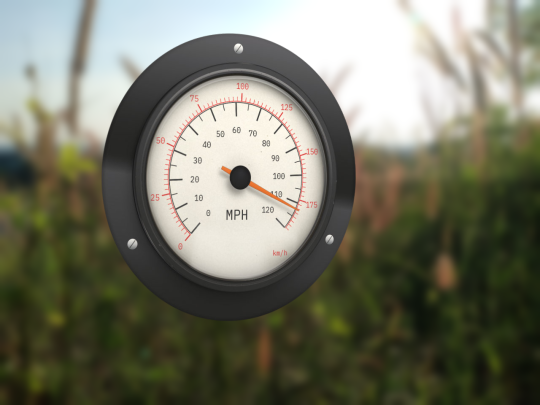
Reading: 112.5 mph
